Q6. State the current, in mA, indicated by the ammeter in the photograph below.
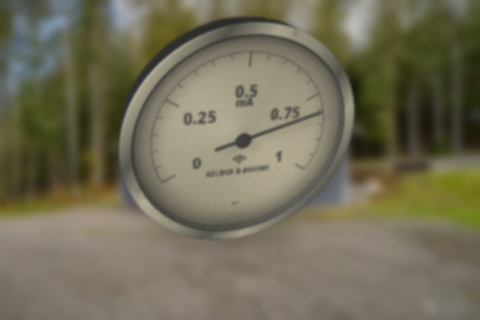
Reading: 0.8 mA
